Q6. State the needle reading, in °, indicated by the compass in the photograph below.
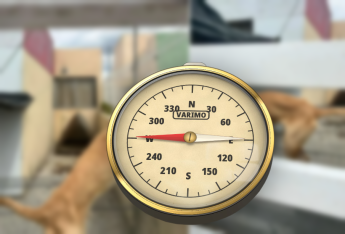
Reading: 270 °
